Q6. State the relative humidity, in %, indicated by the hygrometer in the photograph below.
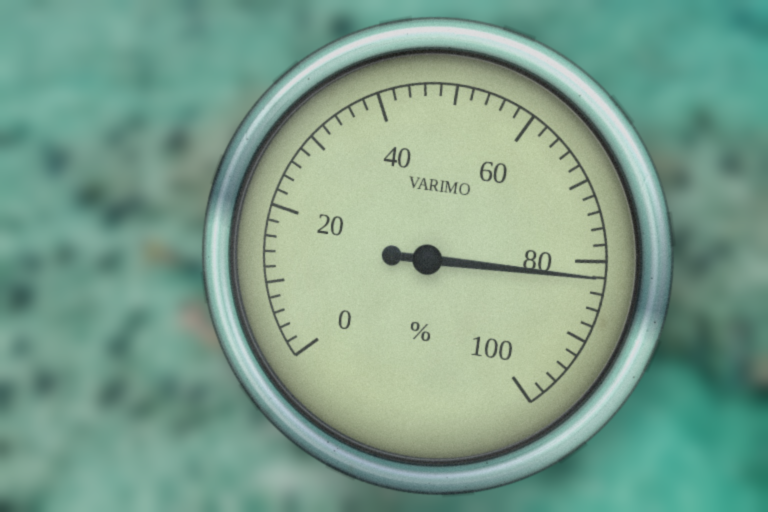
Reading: 82 %
